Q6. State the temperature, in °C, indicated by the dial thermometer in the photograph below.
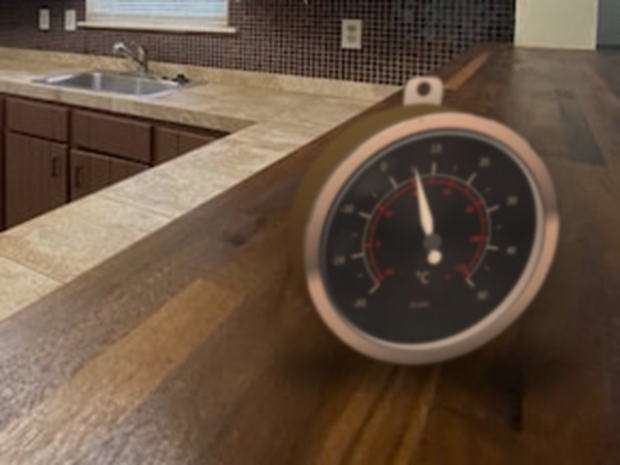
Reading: 5 °C
